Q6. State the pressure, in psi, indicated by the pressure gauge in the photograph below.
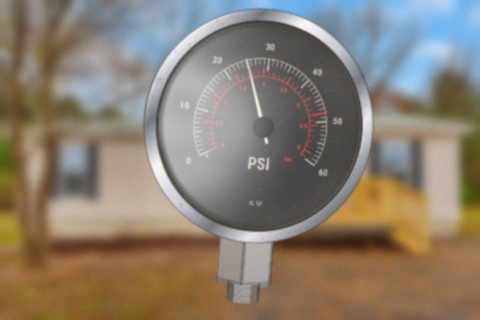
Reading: 25 psi
